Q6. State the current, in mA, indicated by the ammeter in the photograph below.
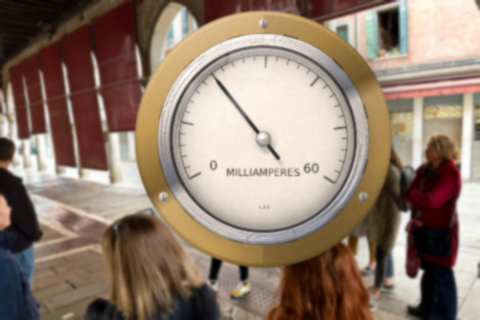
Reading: 20 mA
